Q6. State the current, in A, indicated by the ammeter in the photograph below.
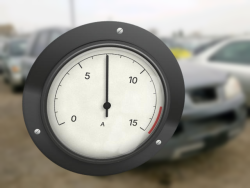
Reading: 7 A
